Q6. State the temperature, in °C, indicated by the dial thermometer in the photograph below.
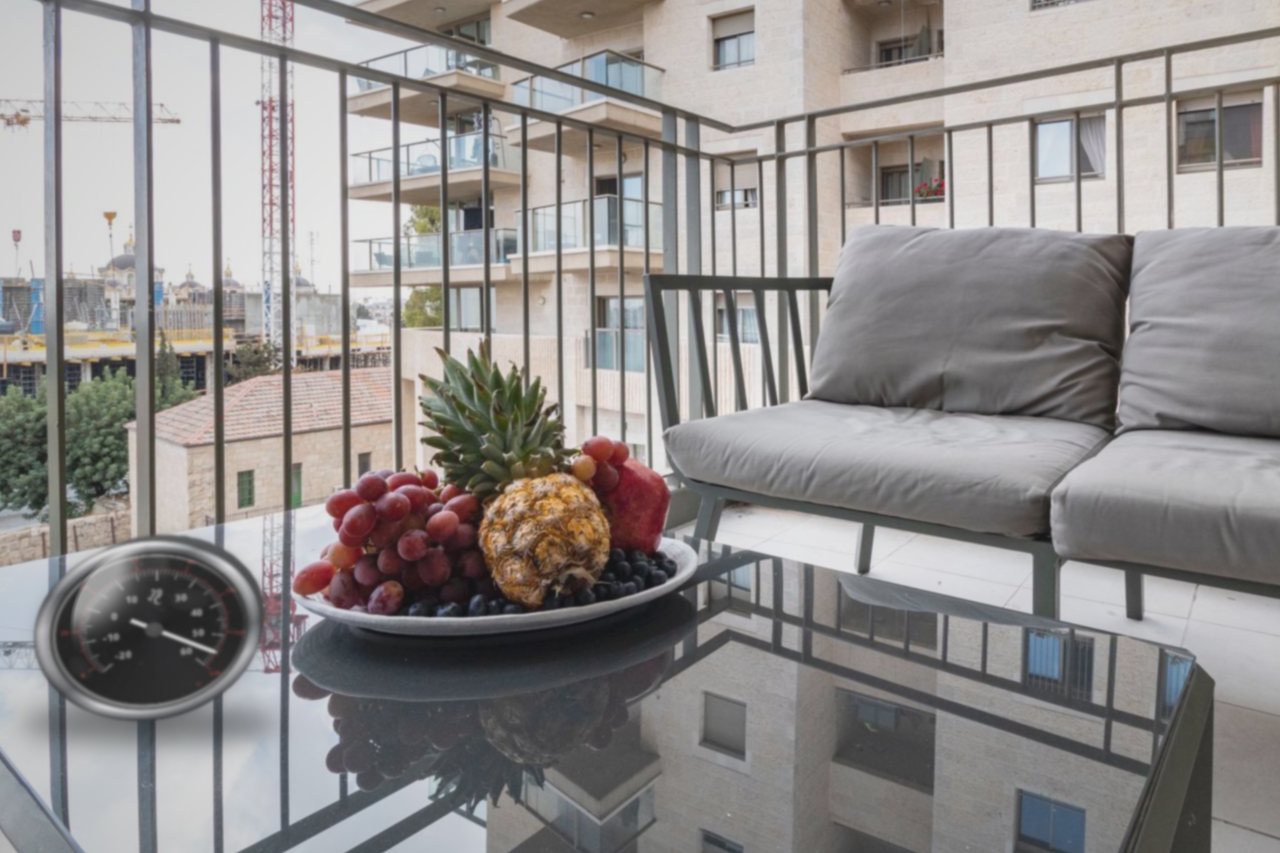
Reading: 55 °C
